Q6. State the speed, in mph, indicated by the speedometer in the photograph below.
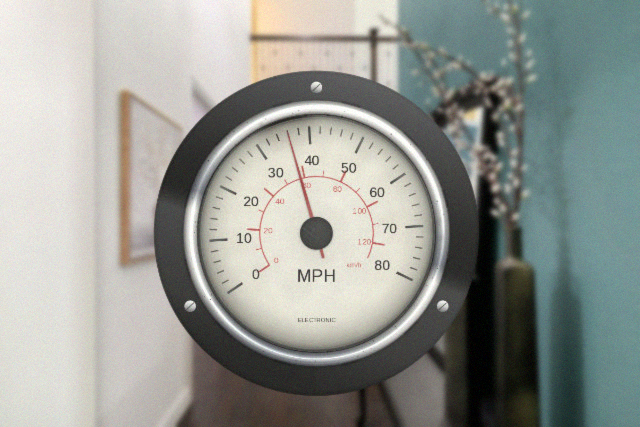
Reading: 36 mph
